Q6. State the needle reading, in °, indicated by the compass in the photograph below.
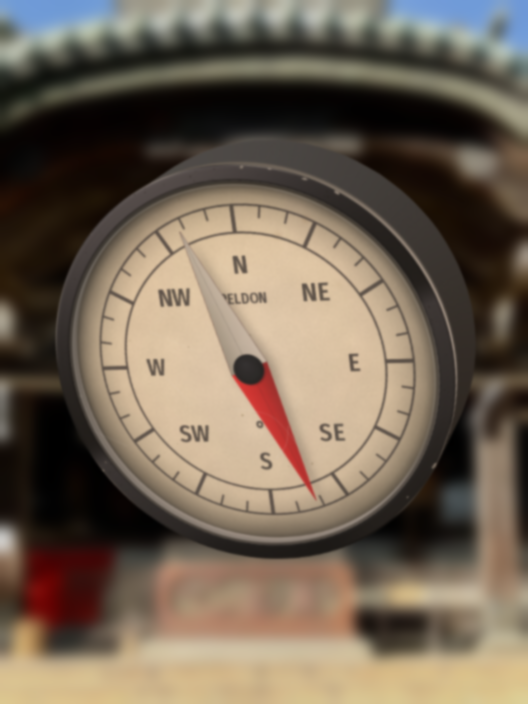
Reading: 160 °
